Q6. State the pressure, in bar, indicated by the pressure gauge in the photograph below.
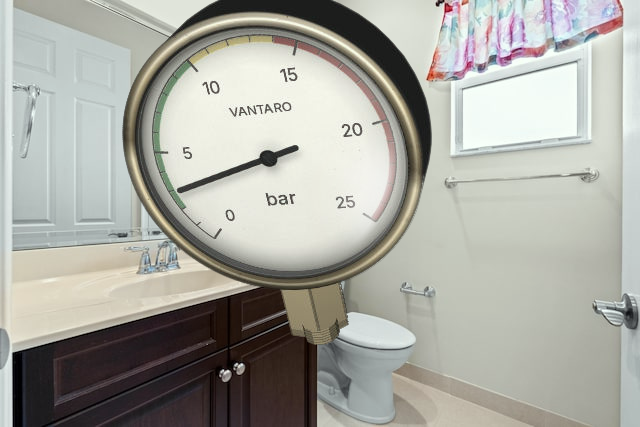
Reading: 3 bar
